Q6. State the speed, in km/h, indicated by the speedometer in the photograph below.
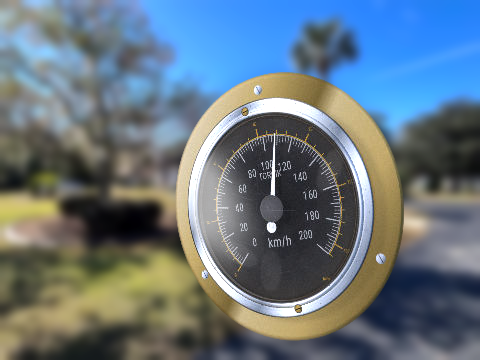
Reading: 110 km/h
